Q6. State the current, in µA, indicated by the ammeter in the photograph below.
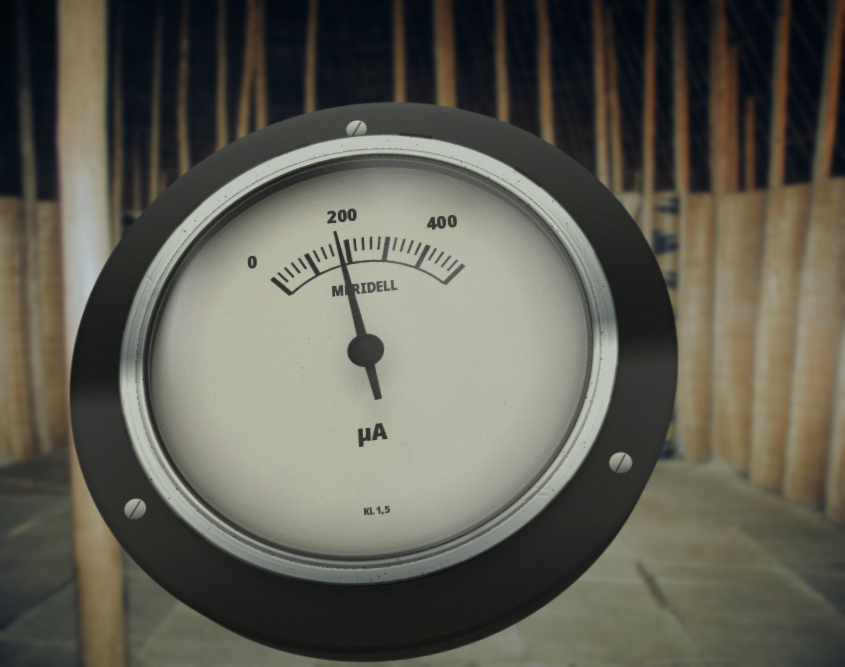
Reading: 180 µA
